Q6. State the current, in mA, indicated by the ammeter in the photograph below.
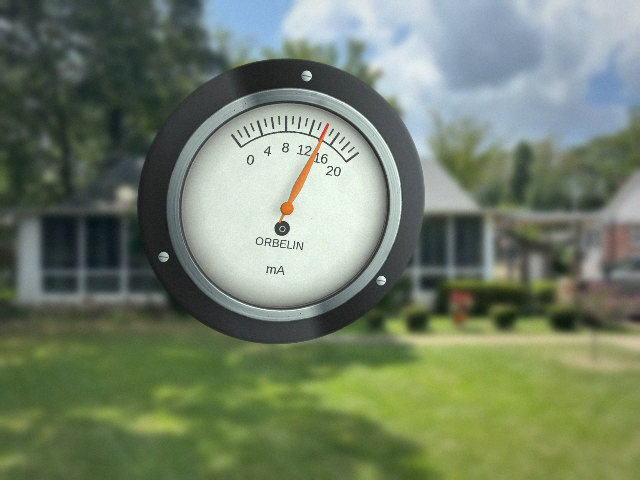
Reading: 14 mA
